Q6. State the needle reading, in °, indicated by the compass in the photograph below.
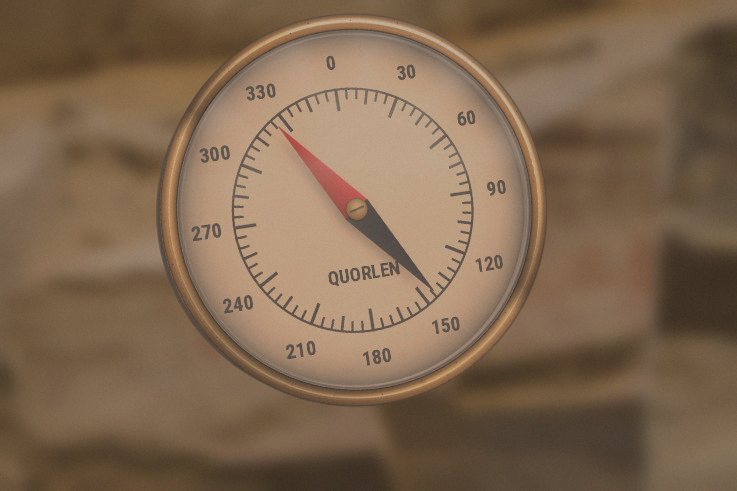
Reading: 325 °
